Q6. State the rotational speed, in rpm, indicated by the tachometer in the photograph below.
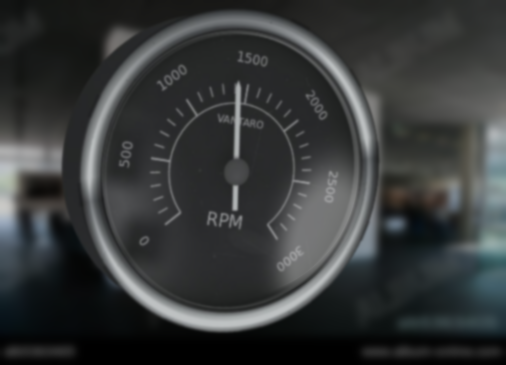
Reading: 1400 rpm
